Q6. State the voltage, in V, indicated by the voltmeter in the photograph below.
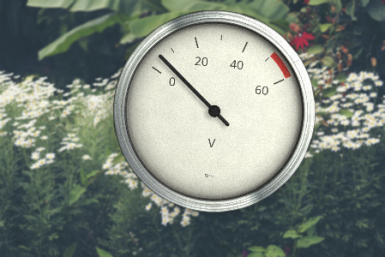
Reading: 5 V
